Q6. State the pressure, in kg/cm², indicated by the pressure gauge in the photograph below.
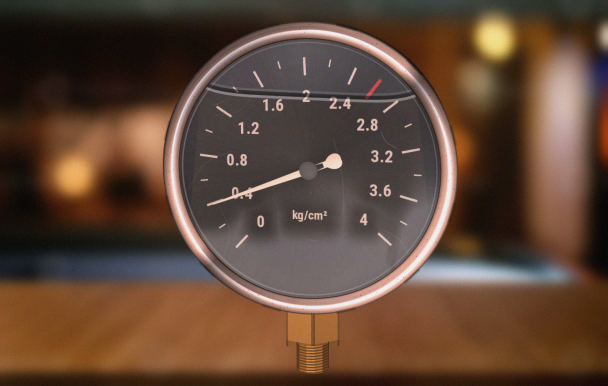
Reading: 0.4 kg/cm²
